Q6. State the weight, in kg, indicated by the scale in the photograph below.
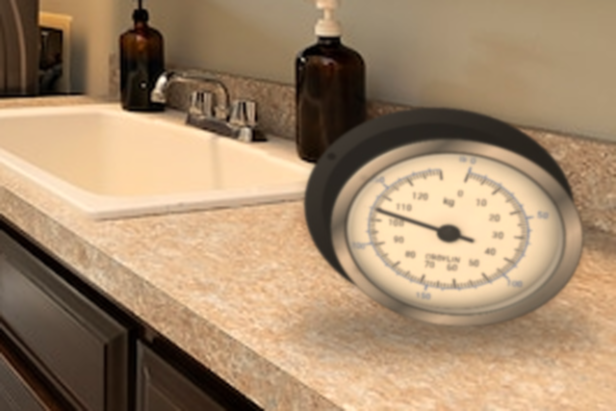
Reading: 105 kg
